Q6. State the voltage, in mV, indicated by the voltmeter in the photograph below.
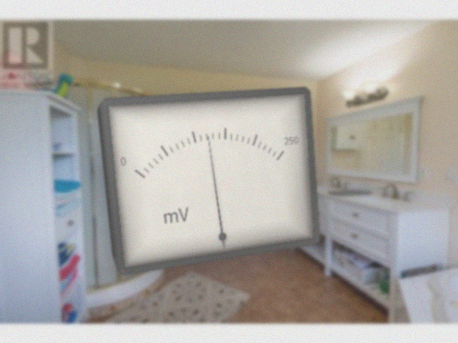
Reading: 120 mV
